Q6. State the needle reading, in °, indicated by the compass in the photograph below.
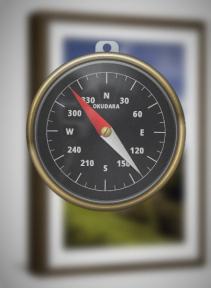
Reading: 320 °
